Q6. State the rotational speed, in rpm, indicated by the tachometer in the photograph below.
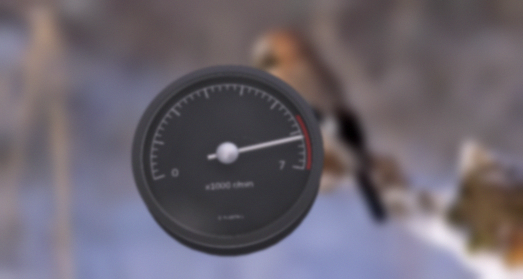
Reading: 6200 rpm
